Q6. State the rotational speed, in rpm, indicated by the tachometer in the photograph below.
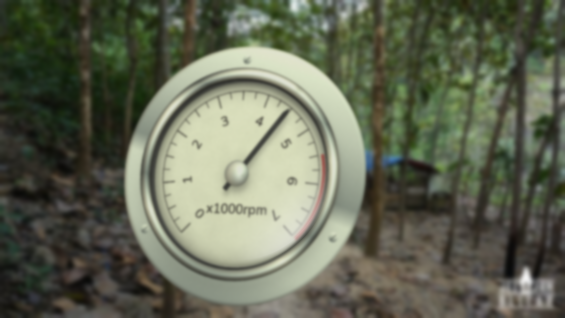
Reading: 4500 rpm
